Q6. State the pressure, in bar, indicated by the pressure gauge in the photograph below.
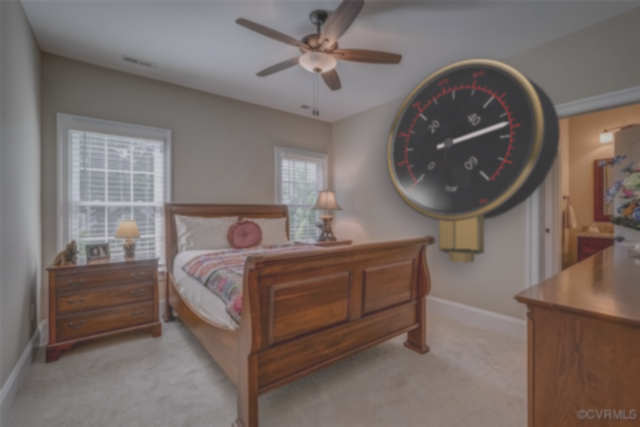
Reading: 47.5 bar
